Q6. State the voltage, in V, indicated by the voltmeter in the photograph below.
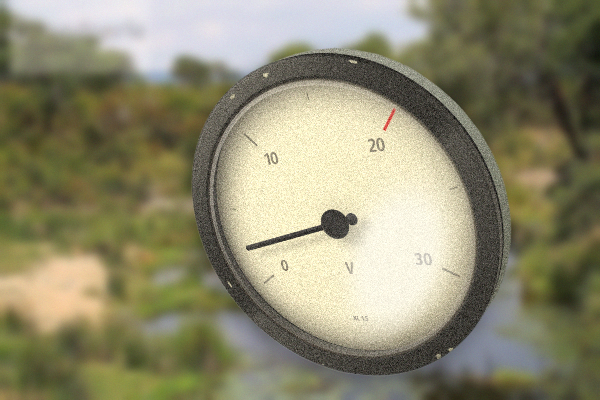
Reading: 2.5 V
